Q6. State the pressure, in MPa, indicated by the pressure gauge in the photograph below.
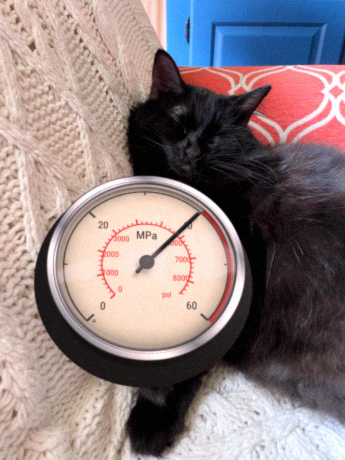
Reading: 40 MPa
